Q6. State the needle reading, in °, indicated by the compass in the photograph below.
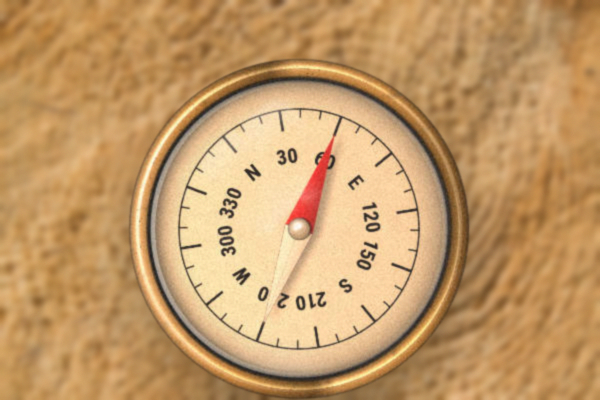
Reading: 60 °
